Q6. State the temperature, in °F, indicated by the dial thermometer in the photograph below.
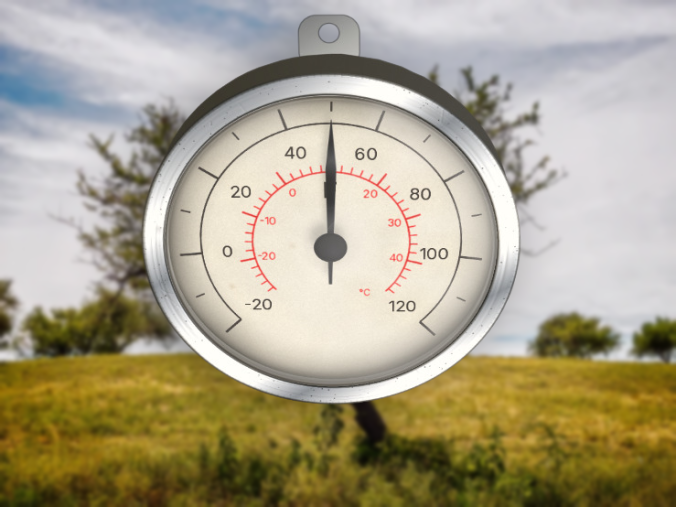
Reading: 50 °F
